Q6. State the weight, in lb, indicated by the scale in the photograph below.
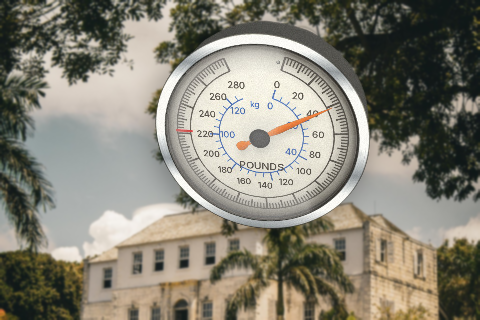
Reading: 40 lb
